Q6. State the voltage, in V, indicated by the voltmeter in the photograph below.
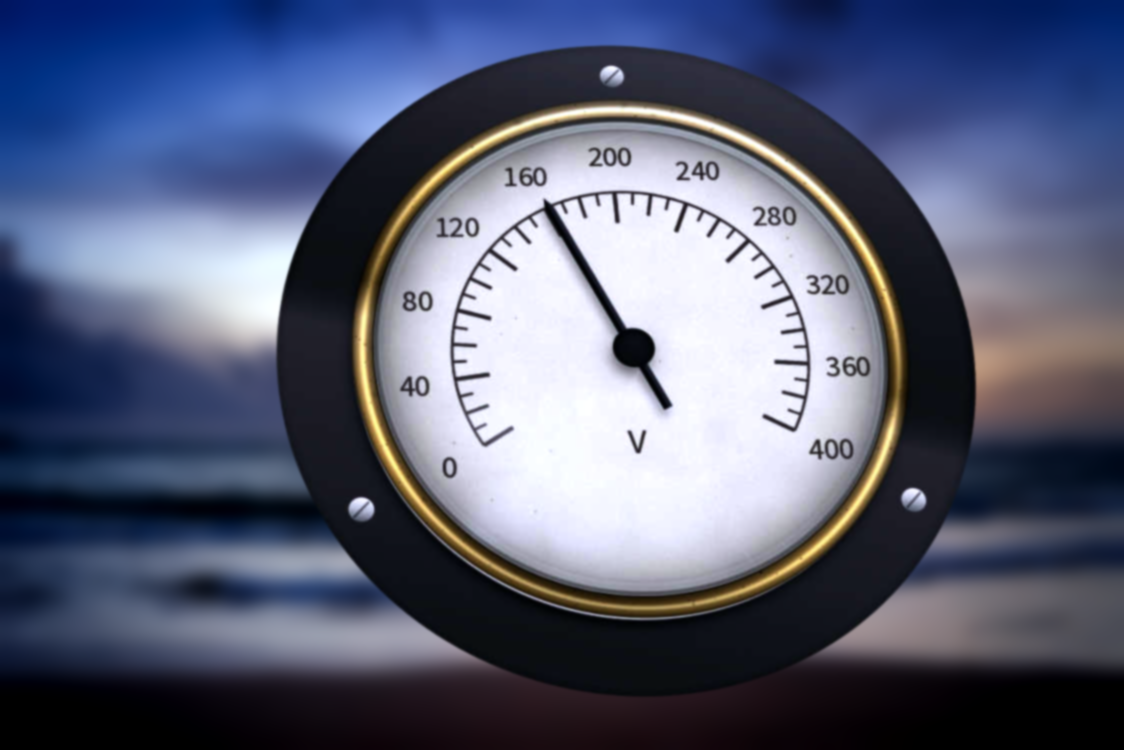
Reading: 160 V
